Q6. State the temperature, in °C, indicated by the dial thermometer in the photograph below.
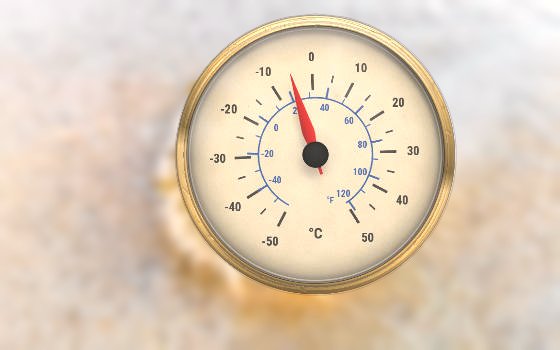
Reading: -5 °C
